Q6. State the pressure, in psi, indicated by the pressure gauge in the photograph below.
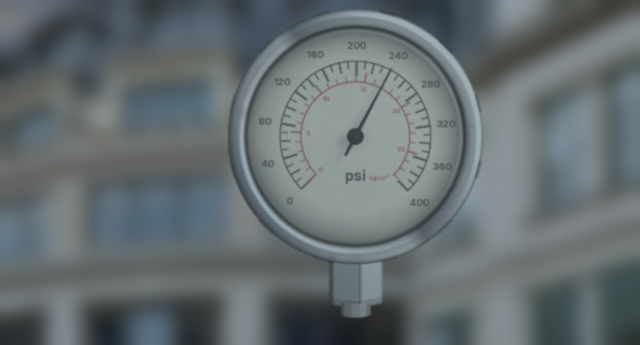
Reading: 240 psi
